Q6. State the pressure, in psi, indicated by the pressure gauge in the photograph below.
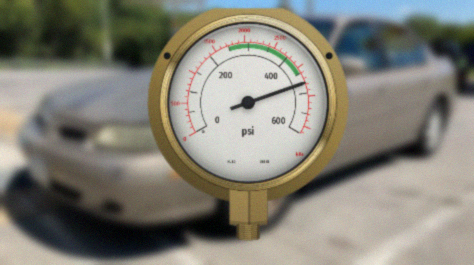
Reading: 475 psi
